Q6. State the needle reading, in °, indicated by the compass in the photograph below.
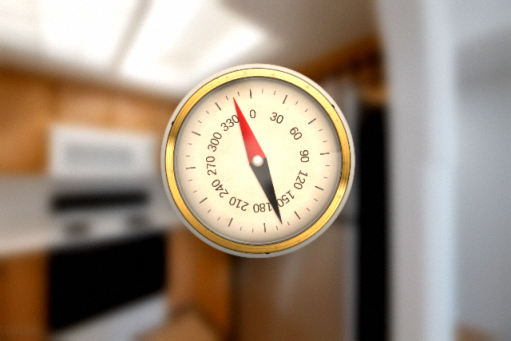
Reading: 345 °
